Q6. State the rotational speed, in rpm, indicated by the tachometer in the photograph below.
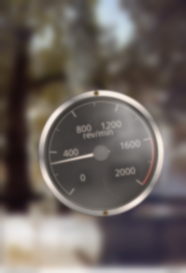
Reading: 300 rpm
